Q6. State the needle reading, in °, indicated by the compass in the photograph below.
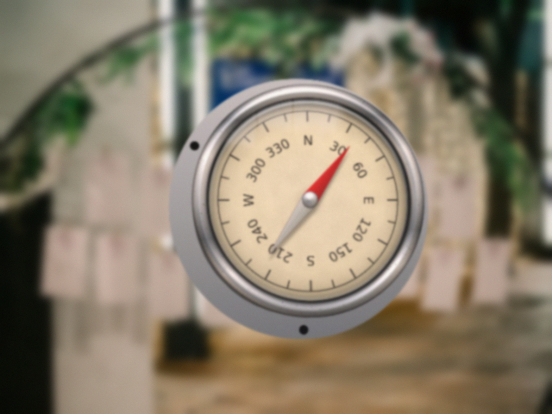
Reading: 37.5 °
